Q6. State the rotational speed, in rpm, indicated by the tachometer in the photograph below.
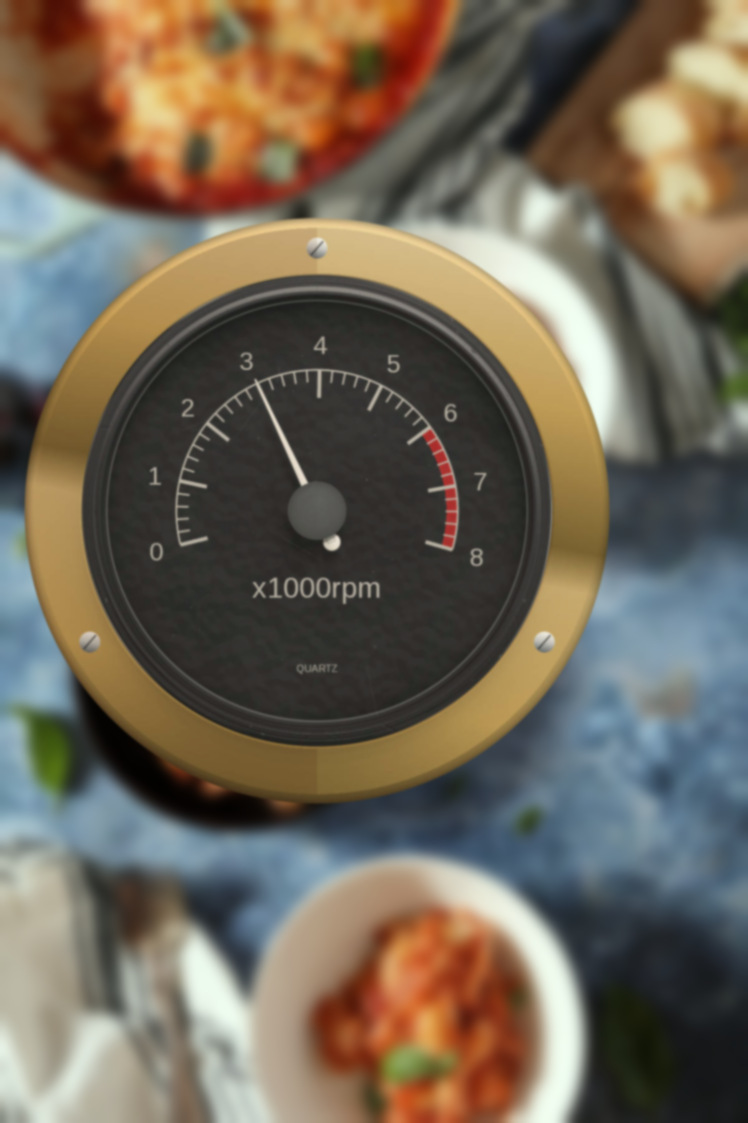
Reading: 3000 rpm
